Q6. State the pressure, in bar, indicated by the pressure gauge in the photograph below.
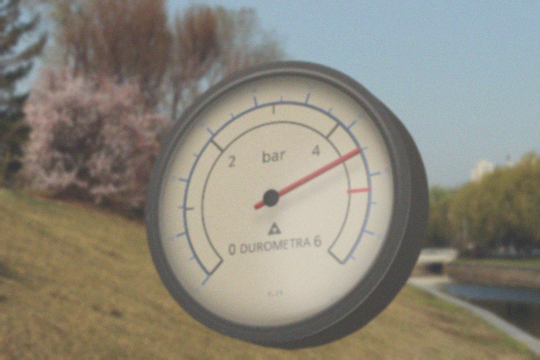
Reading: 4.5 bar
